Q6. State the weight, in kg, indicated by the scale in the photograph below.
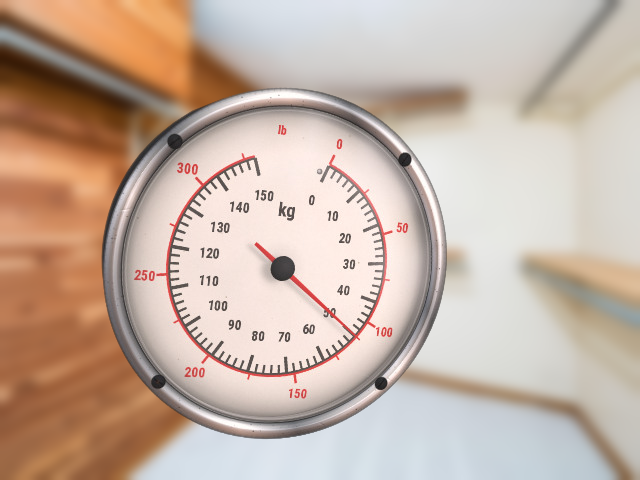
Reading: 50 kg
